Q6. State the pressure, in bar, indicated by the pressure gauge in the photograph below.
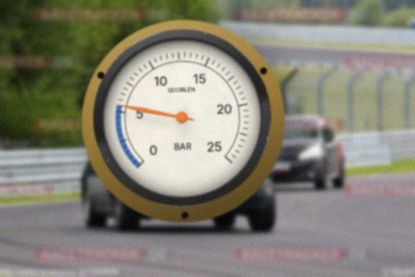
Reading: 5.5 bar
